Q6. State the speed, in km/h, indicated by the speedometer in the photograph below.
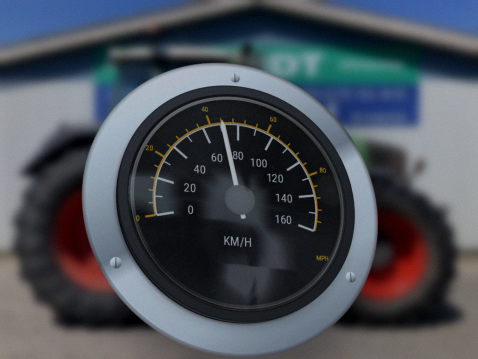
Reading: 70 km/h
